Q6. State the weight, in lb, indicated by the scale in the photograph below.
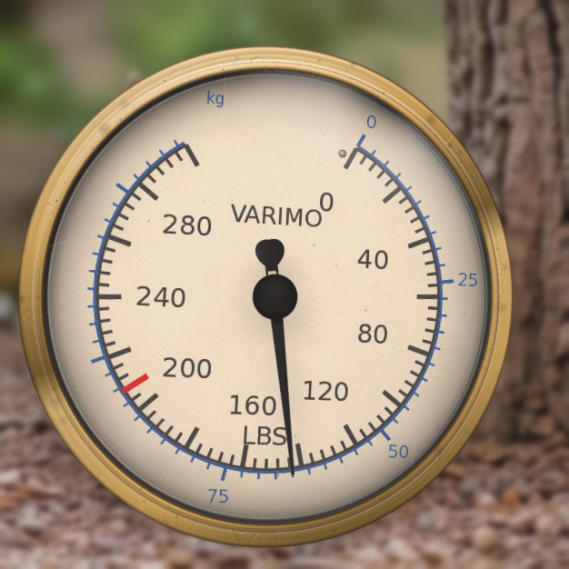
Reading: 144 lb
